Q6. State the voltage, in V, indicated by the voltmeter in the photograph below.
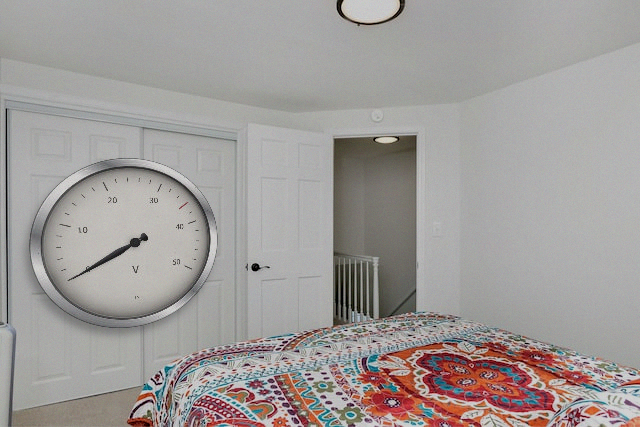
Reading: 0 V
